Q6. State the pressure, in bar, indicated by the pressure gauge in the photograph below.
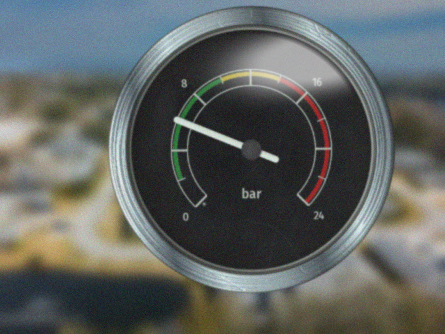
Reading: 6 bar
